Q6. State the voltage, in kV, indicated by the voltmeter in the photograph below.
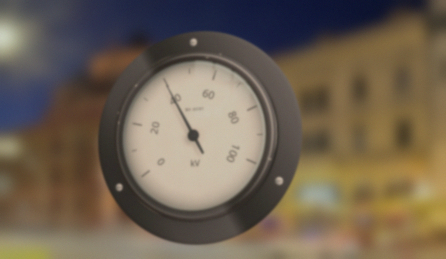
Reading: 40 kV
